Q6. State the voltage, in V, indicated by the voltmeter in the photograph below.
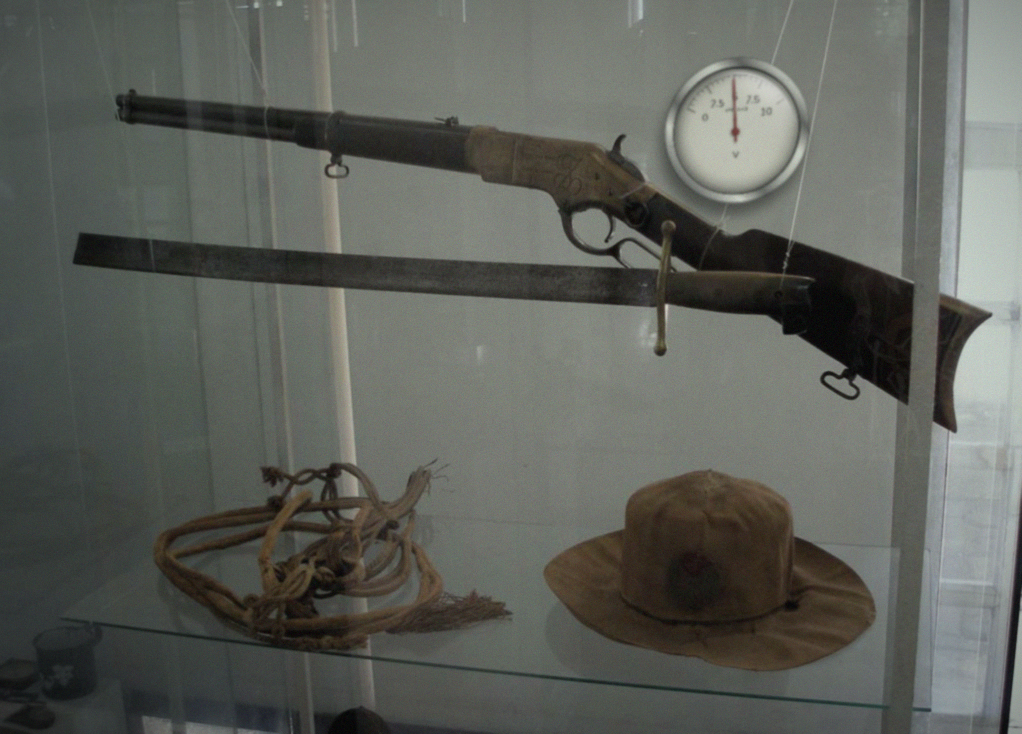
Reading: 5 V
